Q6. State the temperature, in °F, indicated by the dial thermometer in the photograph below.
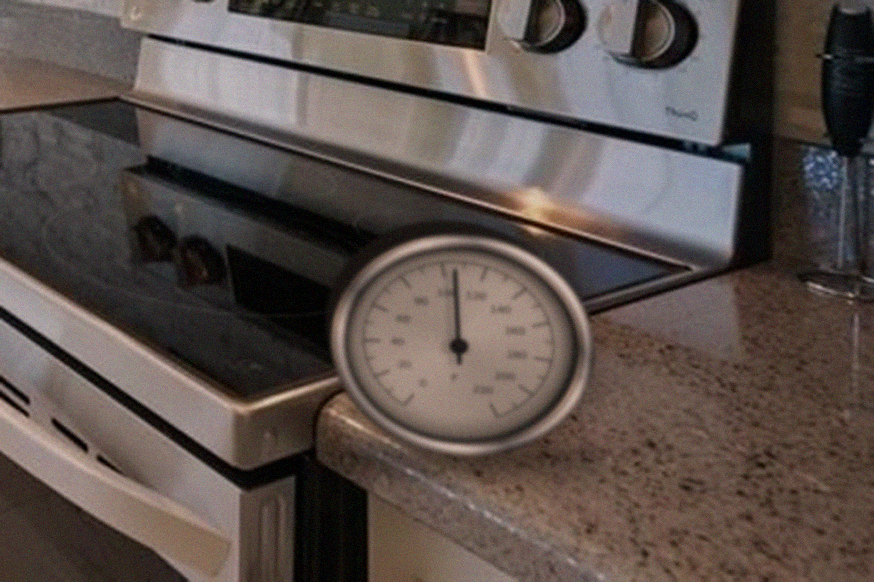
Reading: 105 °F
